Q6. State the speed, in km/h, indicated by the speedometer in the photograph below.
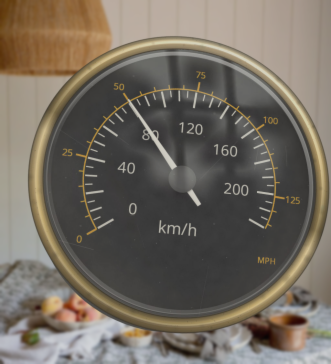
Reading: 80 km/h
